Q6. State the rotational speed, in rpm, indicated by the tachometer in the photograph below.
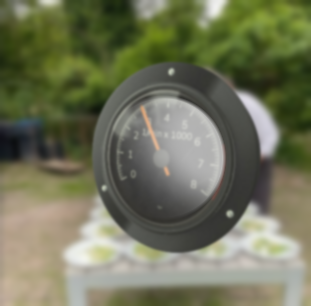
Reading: 3000 rpm
